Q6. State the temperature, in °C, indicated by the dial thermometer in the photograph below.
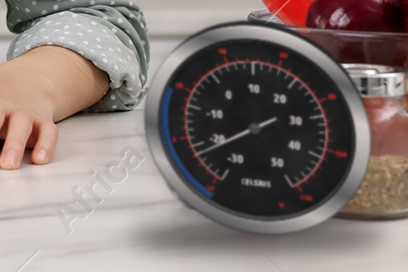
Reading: -22 °C
